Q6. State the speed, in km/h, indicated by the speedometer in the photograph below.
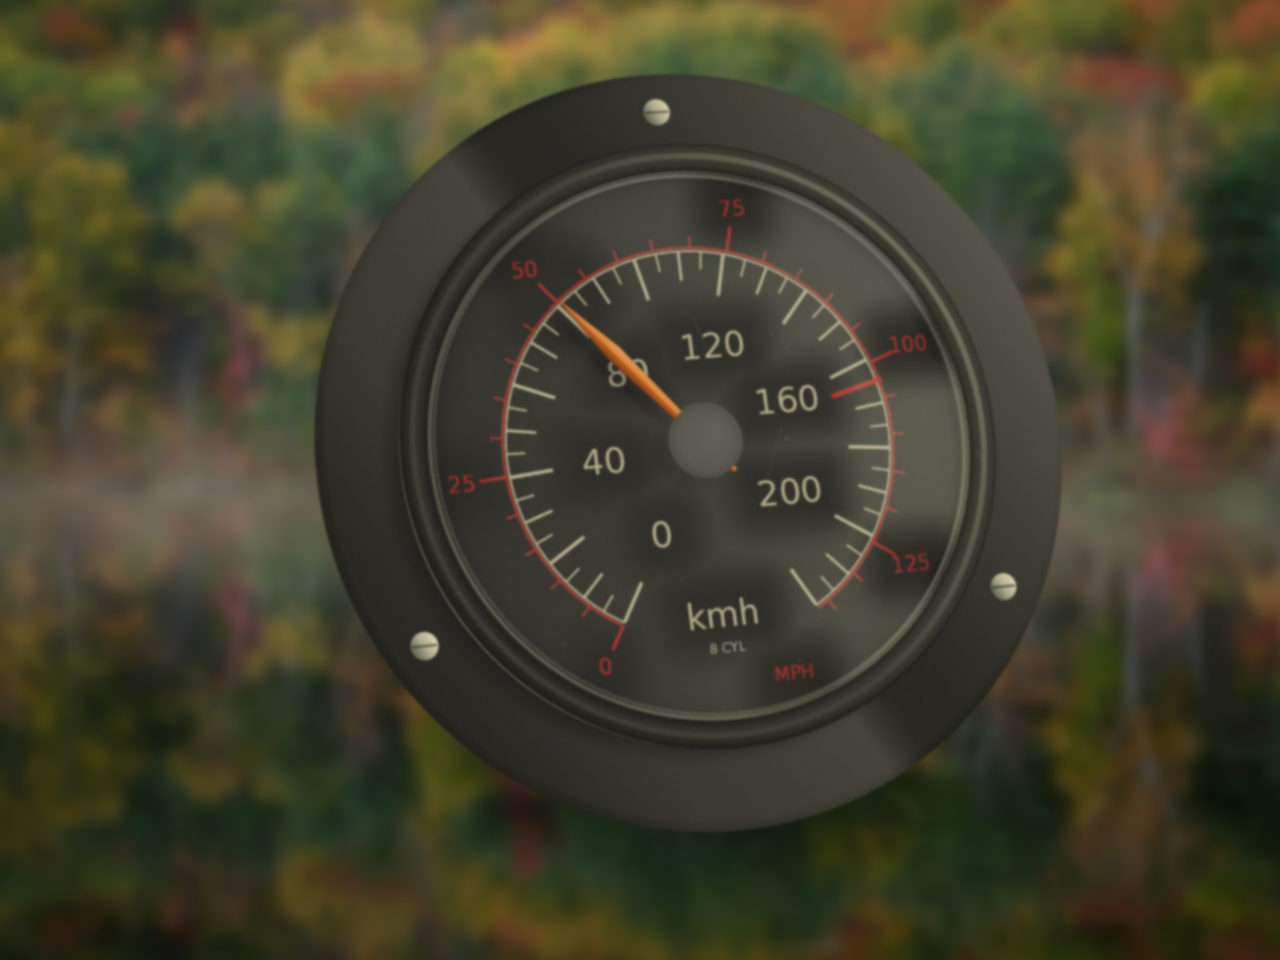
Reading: 80 km/h
